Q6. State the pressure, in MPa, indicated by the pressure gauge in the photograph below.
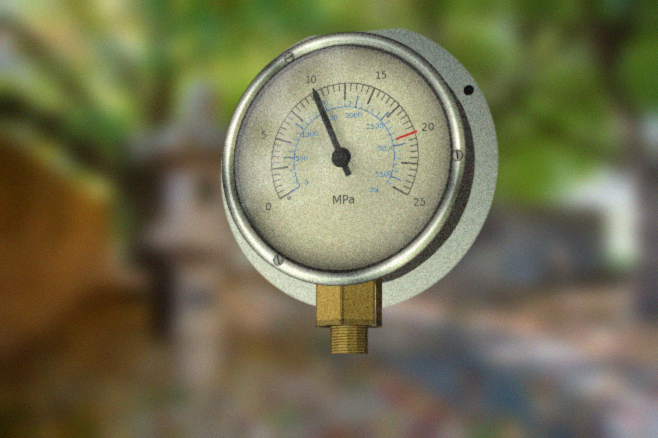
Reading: 10 MPa
